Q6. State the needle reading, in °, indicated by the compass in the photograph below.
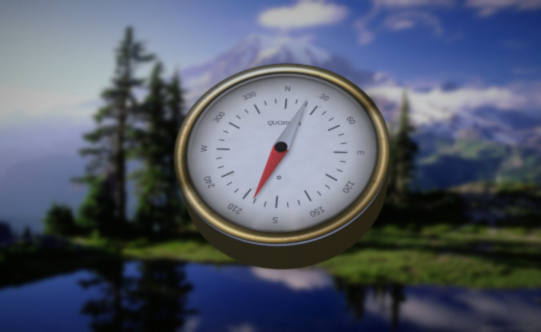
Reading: 200 °
